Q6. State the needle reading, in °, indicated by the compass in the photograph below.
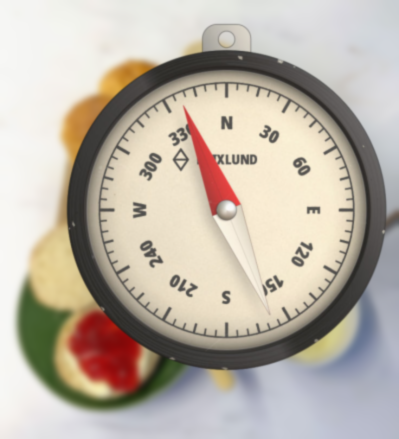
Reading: 337.5 °
